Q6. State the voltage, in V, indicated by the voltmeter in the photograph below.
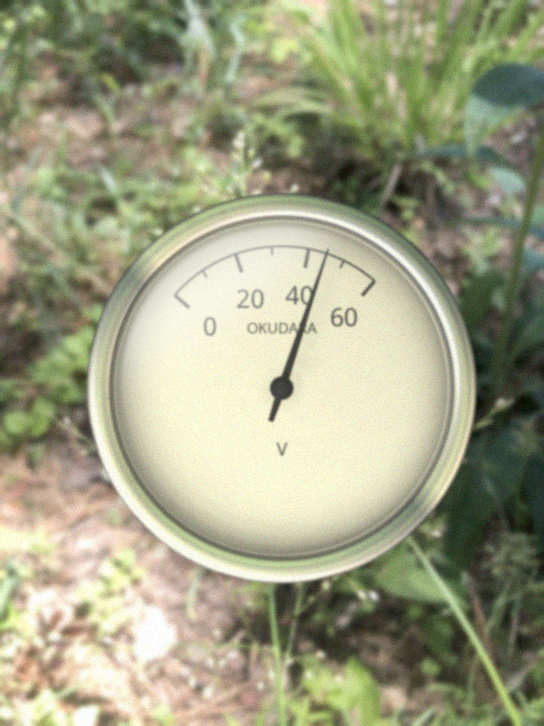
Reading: 45 V
